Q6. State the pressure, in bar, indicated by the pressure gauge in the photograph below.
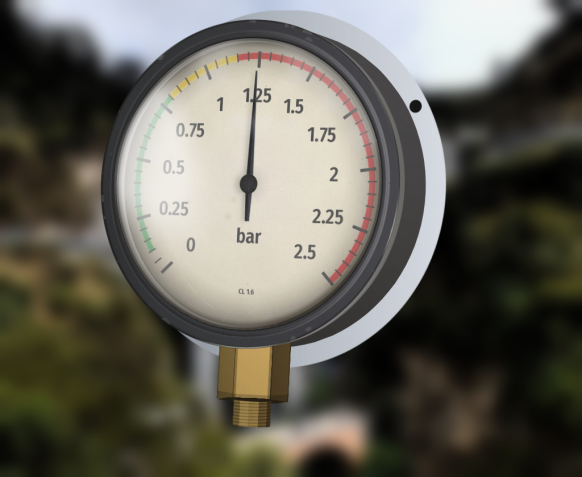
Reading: 1.25 bar
